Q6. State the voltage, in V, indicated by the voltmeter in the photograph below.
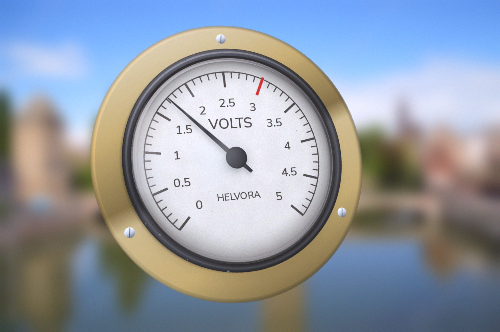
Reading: 1.7 V
